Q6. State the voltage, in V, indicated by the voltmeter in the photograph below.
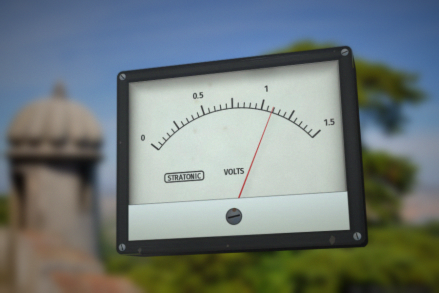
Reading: 1.1 V
